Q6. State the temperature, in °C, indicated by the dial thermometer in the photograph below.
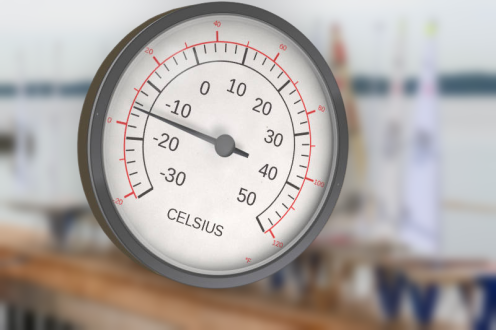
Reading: -15 °C
